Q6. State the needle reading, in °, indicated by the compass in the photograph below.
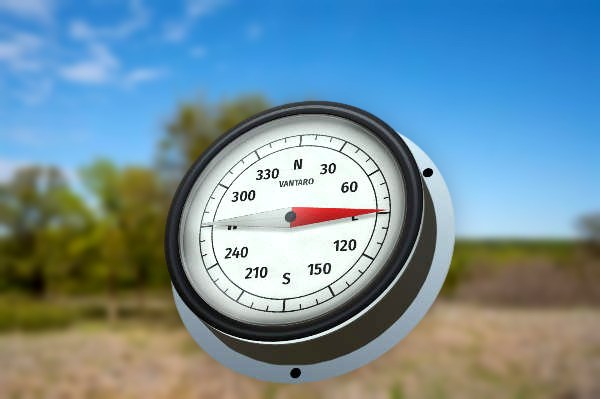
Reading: 90 °
